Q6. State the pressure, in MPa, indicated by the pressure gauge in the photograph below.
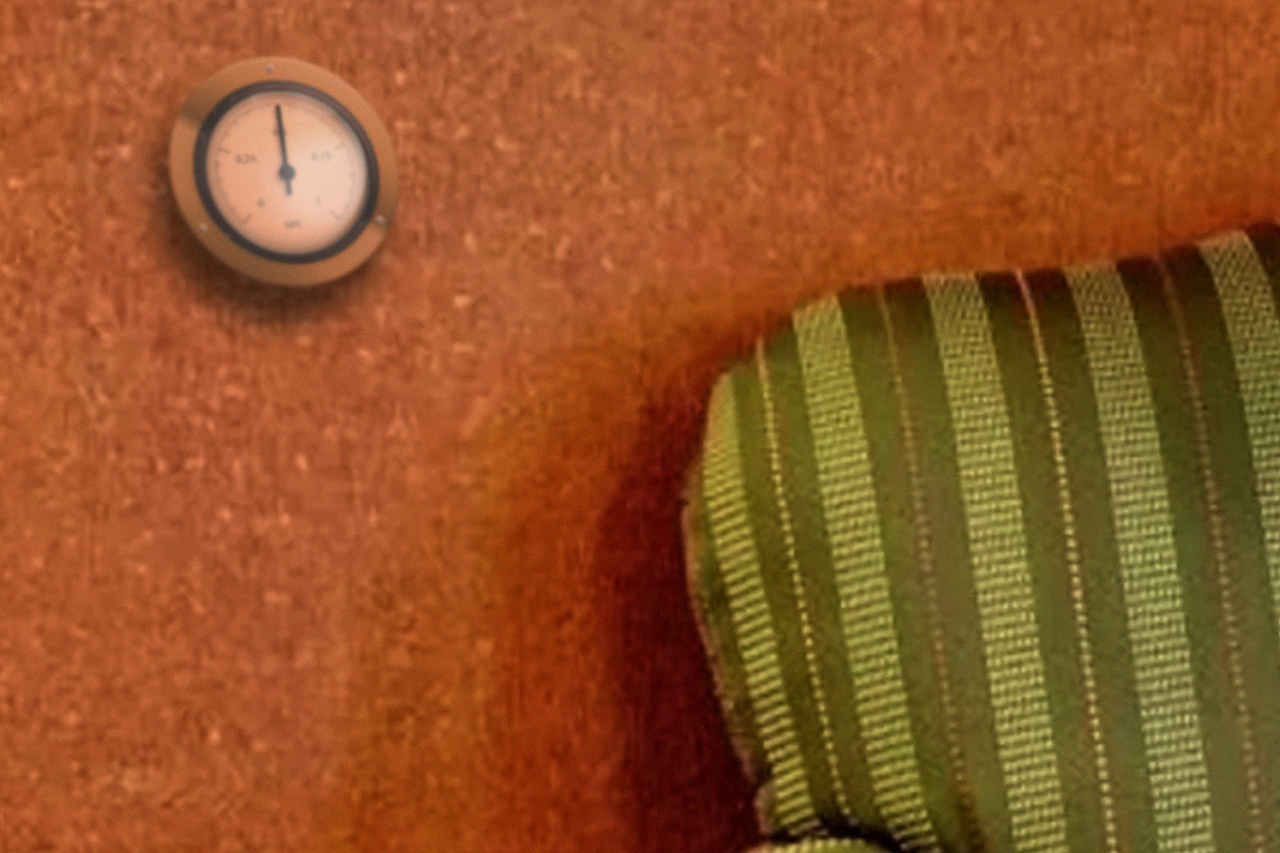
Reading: 0.5 MPa
